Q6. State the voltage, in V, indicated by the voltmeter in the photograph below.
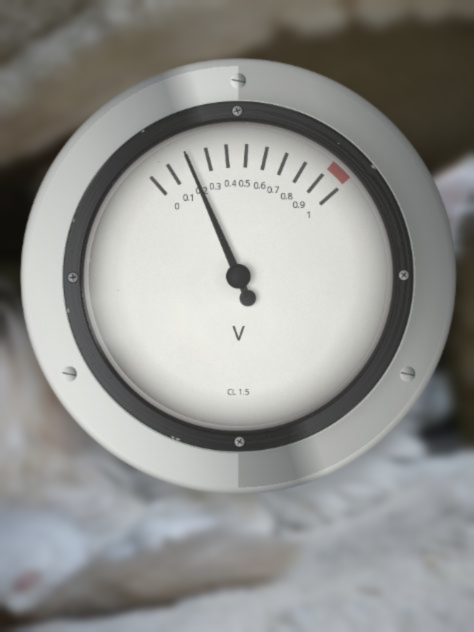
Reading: 0.2 V
